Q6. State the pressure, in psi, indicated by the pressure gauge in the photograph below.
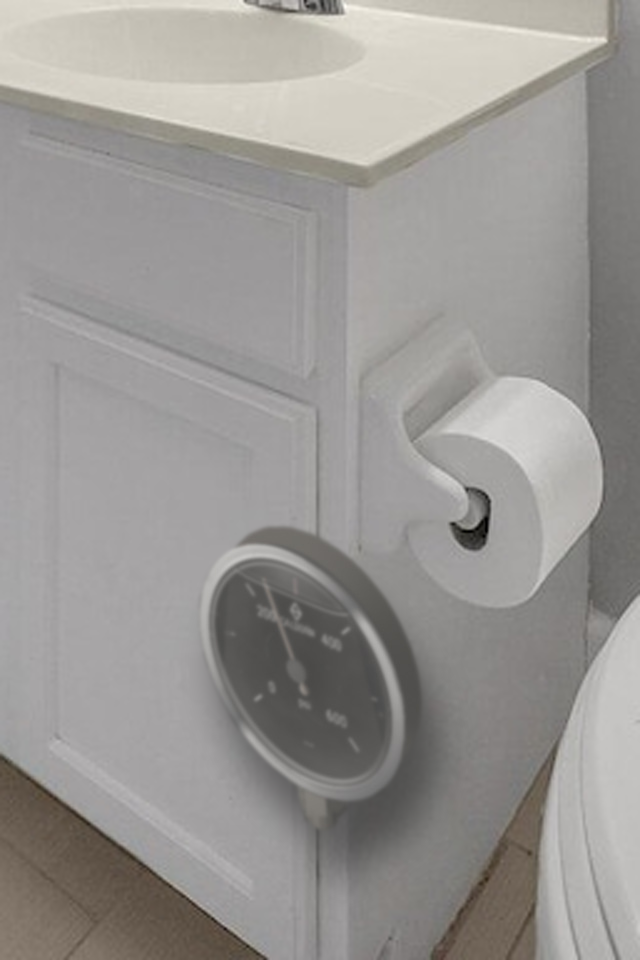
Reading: 250 psi
